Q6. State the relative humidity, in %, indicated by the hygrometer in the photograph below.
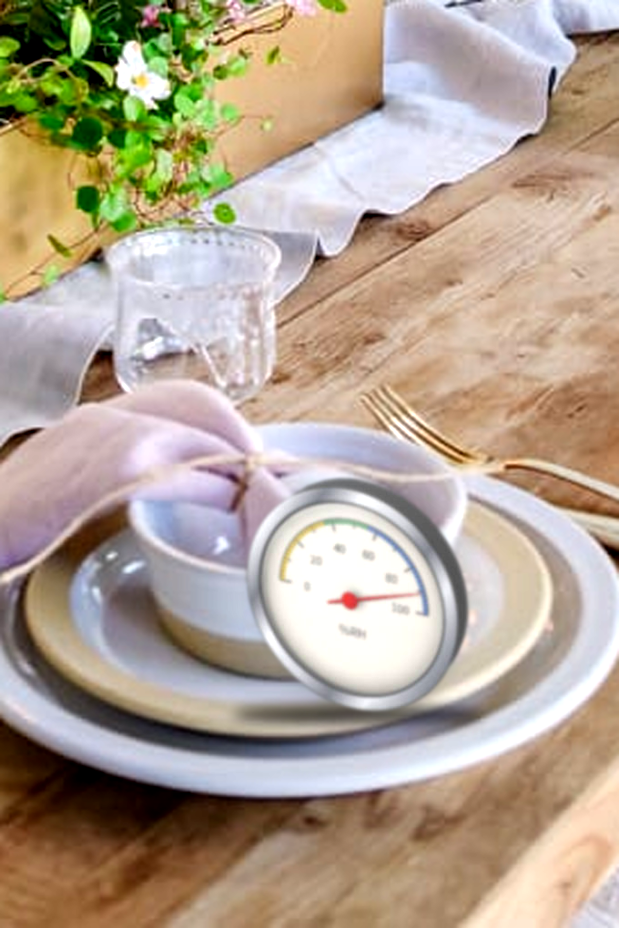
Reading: 90 %
